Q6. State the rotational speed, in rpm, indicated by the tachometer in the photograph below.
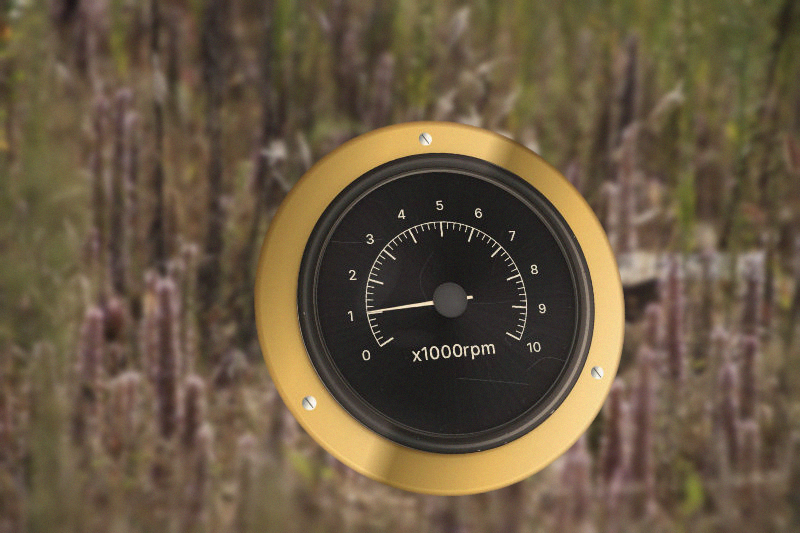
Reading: 1000 rpm
